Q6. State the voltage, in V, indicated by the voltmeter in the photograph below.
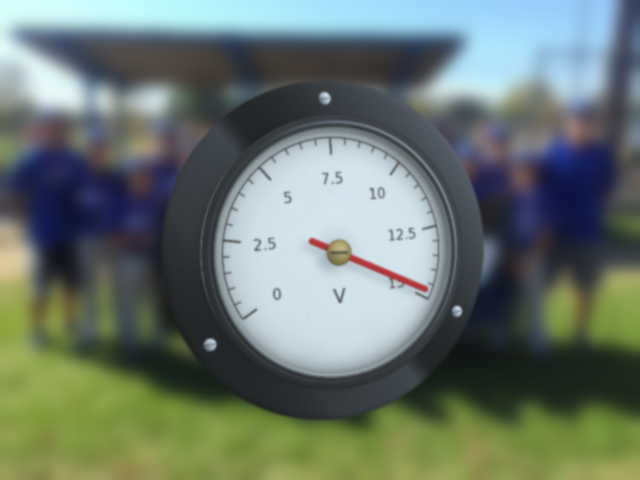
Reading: 14.75 V
